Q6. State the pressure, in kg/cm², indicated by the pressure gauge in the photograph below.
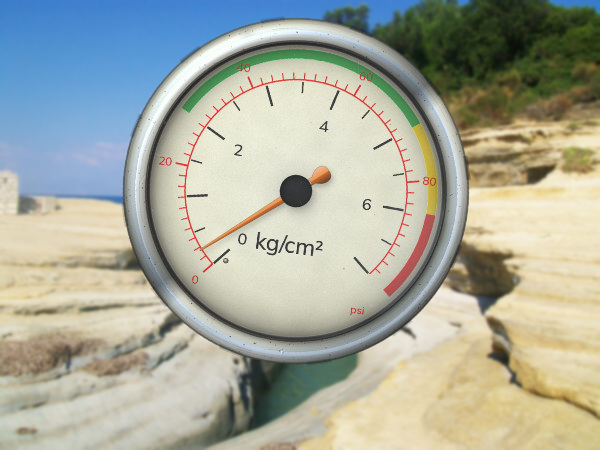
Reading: 0.25 kg/cm²
